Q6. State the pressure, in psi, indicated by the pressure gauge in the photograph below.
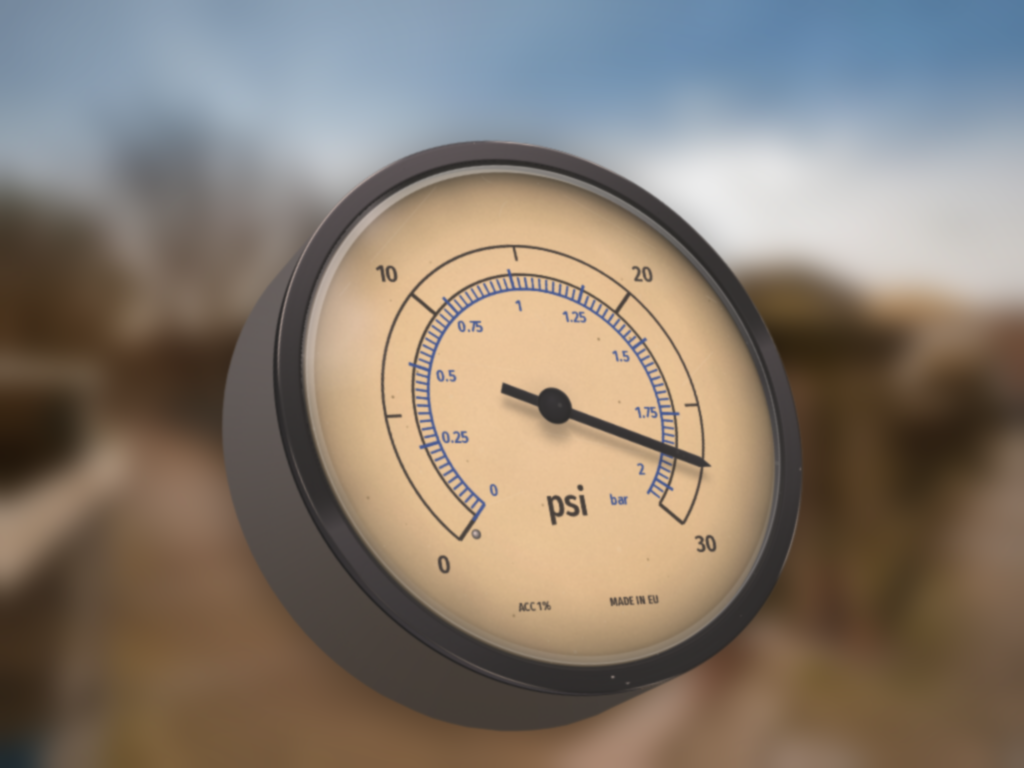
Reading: 27.5 psi
